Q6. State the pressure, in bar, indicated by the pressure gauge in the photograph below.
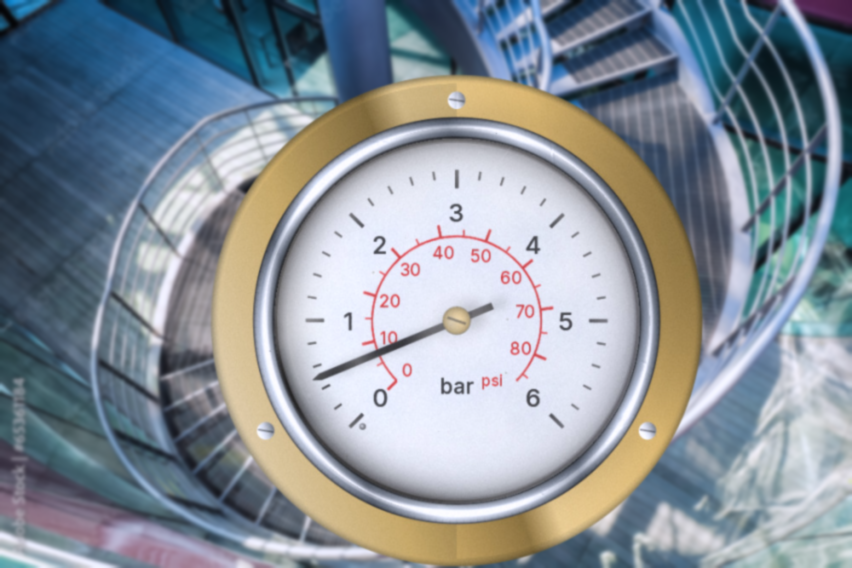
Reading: 0.5 bar
